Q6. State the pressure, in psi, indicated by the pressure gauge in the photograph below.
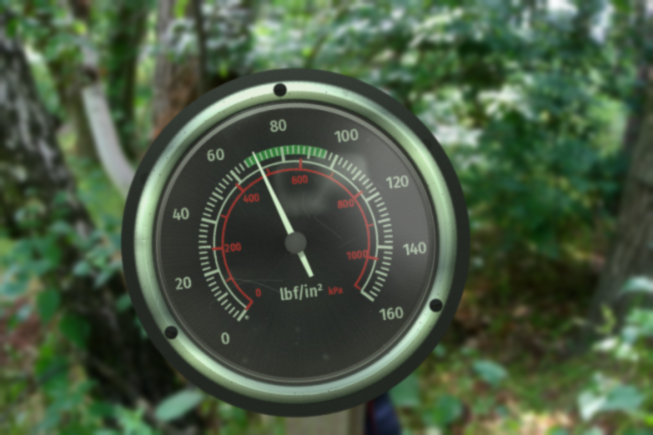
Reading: 70 psi
